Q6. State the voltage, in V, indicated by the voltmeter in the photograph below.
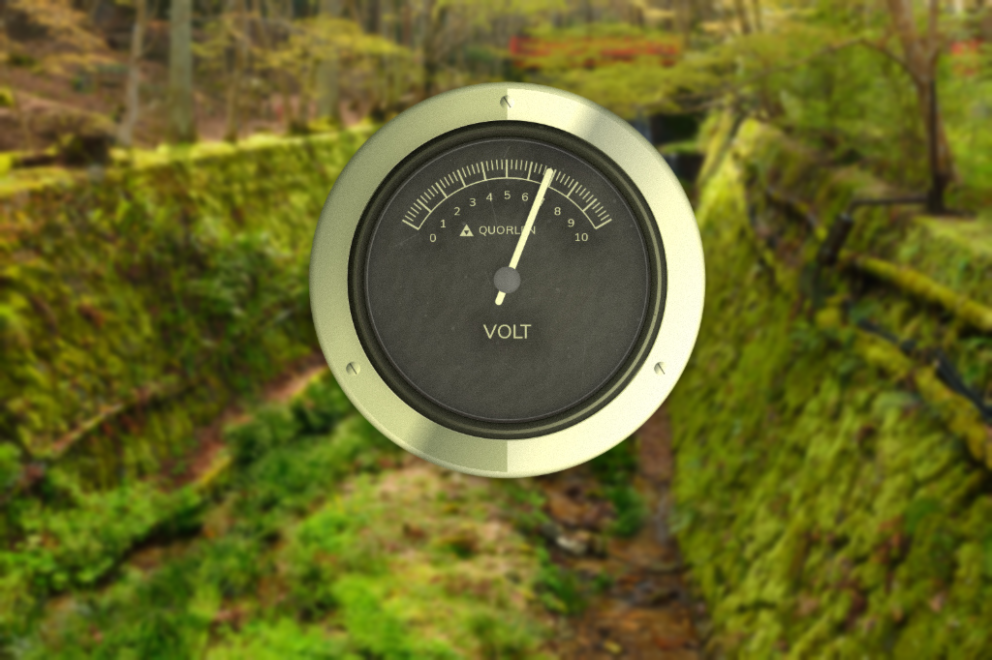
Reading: 6.8 V
